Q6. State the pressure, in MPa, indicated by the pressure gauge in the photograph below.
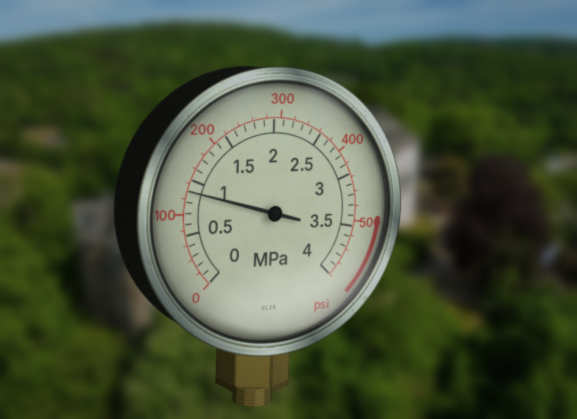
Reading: 0.9 MPa
